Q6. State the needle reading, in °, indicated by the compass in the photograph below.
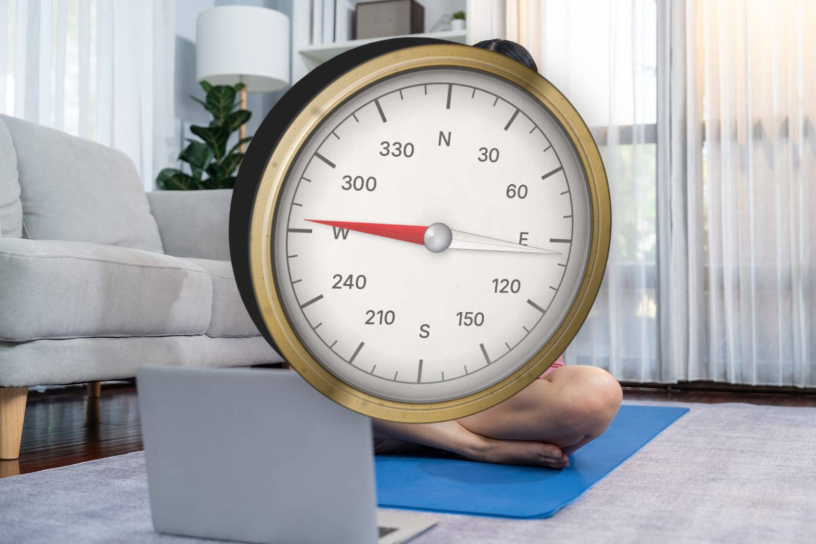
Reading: 275 °
